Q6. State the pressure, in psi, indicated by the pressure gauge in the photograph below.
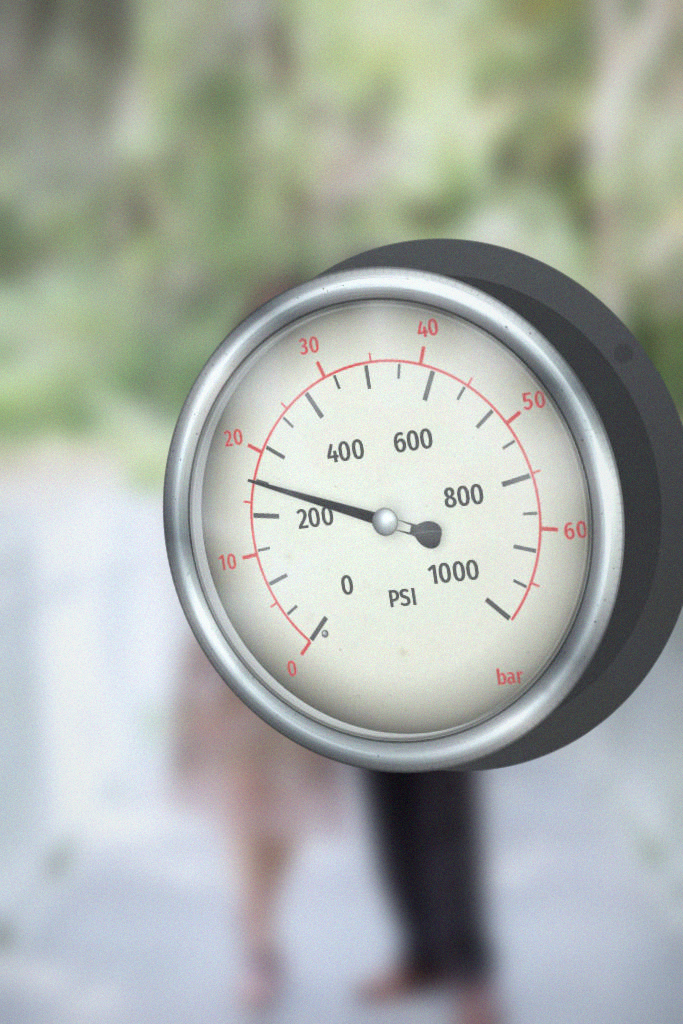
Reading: 250 psi
